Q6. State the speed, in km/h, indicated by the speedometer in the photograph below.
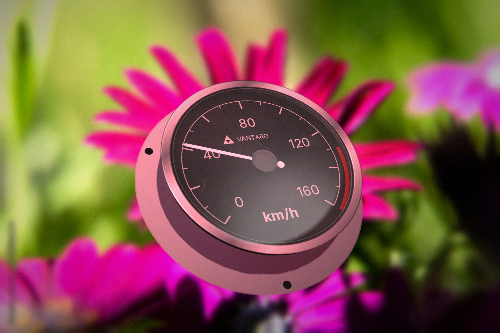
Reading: 40 km/h
